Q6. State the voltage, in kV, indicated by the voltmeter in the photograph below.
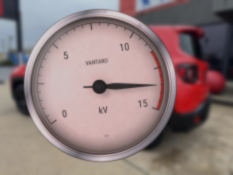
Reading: 13.5 kV
